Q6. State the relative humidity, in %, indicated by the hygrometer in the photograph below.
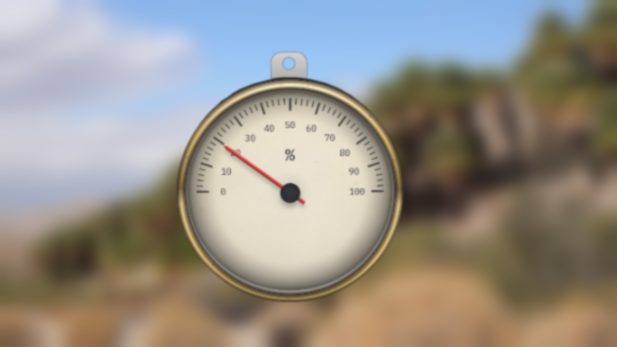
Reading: 20 %
